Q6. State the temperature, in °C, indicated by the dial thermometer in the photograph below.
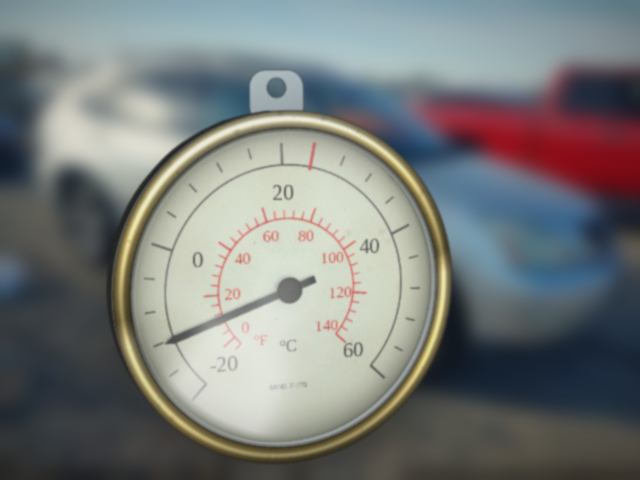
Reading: -12 °C
